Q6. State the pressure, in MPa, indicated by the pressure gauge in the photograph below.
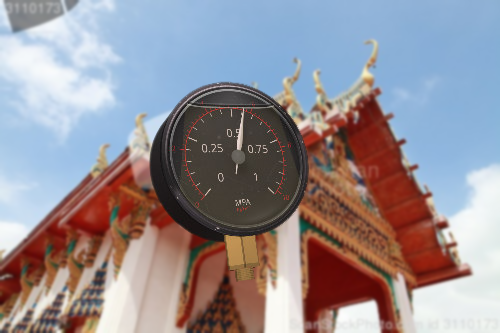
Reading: 0.55 MPa
